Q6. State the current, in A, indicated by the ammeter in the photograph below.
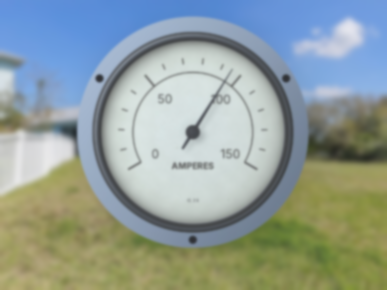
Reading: 95 A
